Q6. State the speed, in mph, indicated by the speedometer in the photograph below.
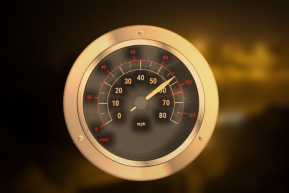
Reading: 57.5 mph
